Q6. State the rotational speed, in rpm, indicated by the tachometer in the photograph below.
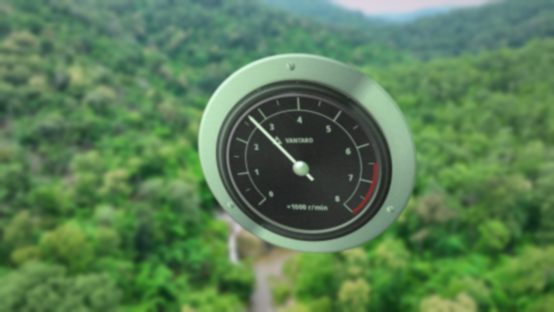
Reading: 2750 rpm
